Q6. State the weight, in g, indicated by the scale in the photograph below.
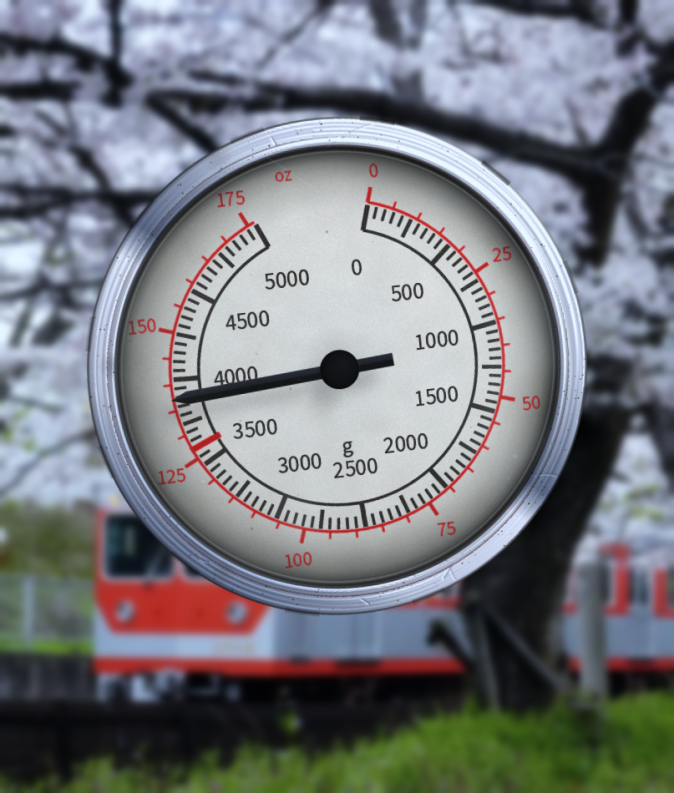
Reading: 3900 g
